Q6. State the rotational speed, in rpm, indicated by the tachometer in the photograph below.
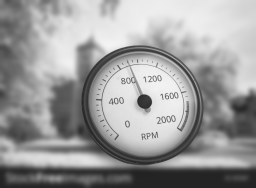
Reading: 900 rpm
